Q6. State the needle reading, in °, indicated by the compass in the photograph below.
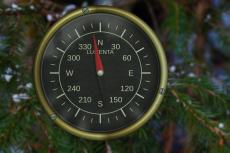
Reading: 350 °
